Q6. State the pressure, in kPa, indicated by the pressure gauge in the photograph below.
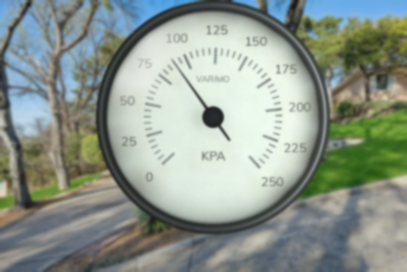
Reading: 90 kPa
